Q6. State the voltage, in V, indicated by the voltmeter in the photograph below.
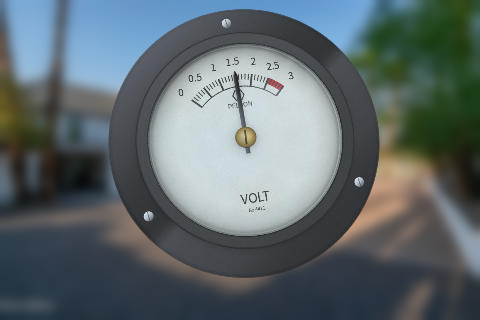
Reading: 1.5 V
